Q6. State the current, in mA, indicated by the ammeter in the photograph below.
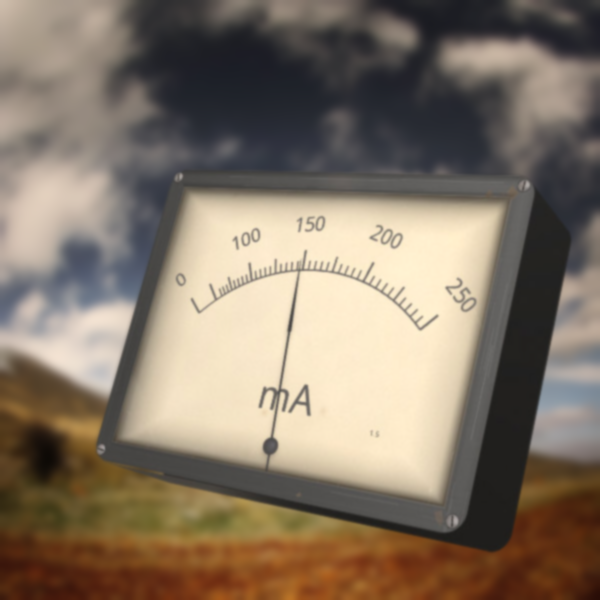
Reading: 150 mA
